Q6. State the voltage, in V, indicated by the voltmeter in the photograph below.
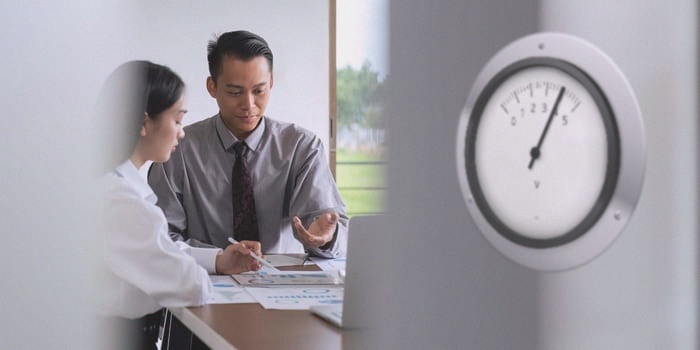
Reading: 4 V
